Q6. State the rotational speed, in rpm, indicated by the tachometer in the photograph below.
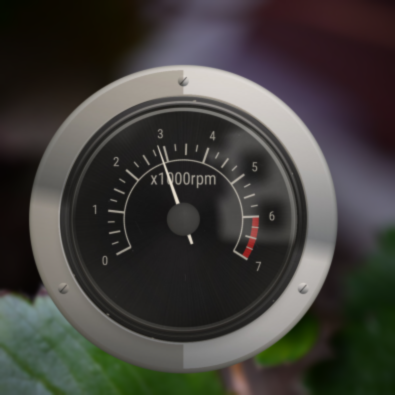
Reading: 2875 rpm
